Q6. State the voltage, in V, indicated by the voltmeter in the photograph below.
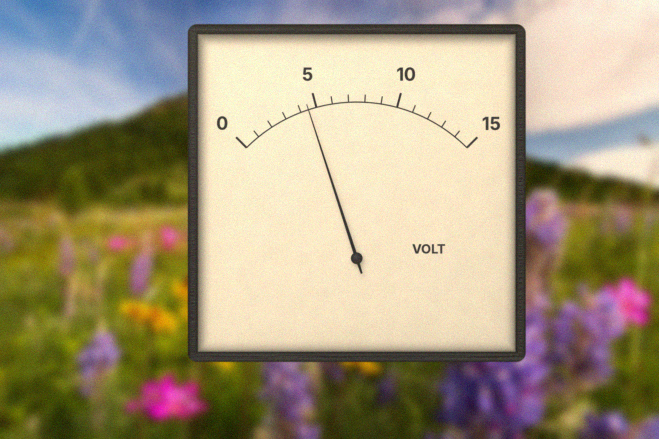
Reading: 4.5 V
